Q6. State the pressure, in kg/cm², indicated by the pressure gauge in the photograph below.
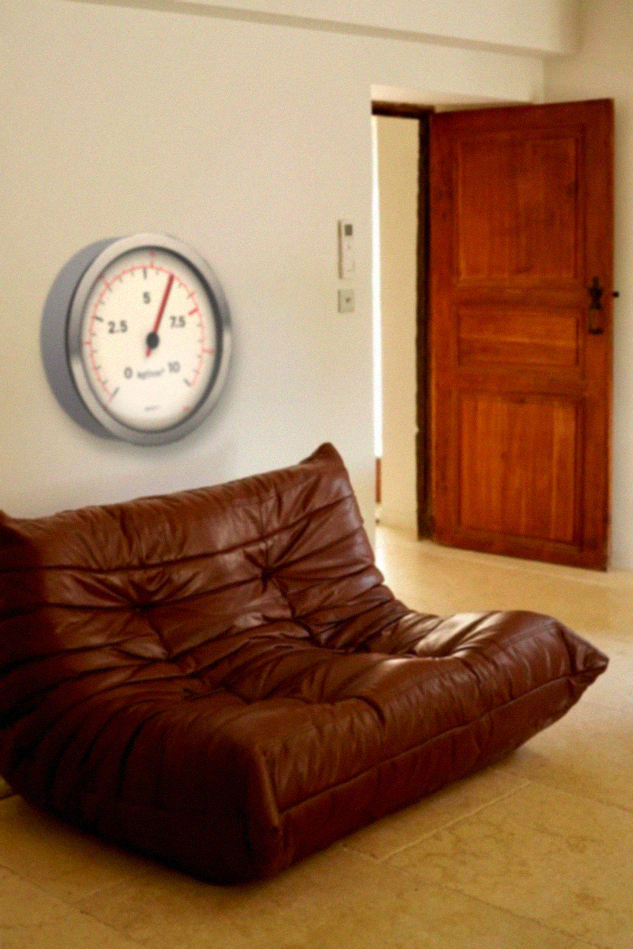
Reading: 6 kg/cm²
